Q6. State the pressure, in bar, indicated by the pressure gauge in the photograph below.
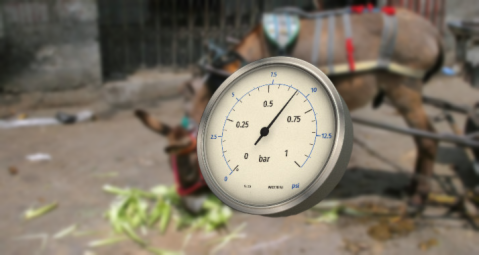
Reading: 0.65 bar
